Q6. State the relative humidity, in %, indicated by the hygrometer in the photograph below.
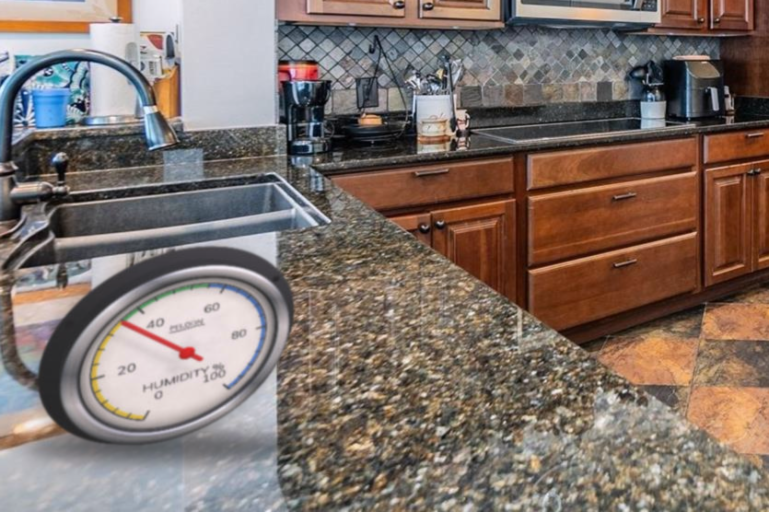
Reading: 36 %
